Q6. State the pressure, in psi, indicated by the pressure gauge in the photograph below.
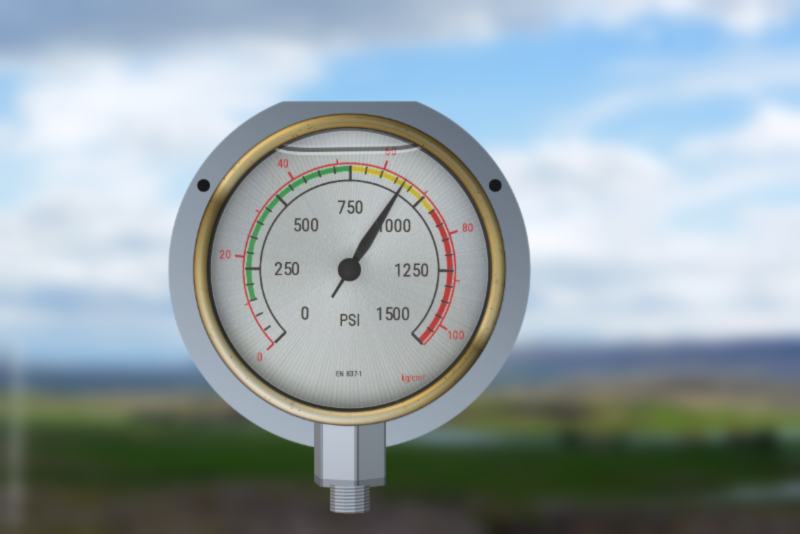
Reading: 925 psi
